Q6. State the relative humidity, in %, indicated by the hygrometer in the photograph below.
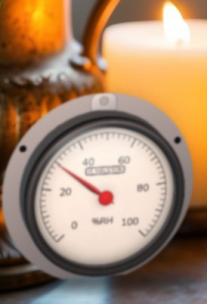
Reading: 30 %
